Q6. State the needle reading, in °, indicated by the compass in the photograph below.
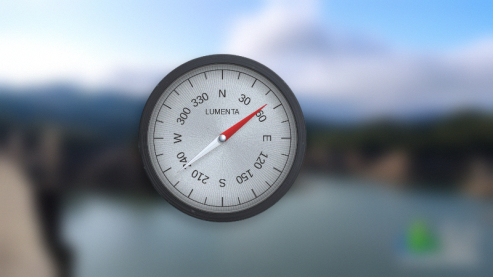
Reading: 52.5 °
